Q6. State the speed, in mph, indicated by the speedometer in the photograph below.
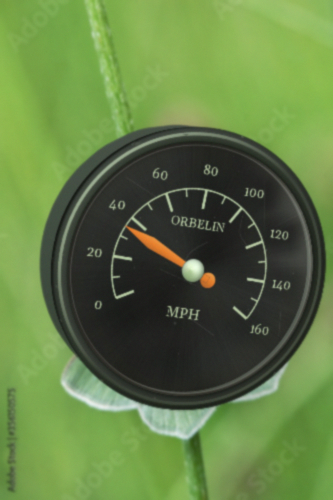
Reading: 35 mph
